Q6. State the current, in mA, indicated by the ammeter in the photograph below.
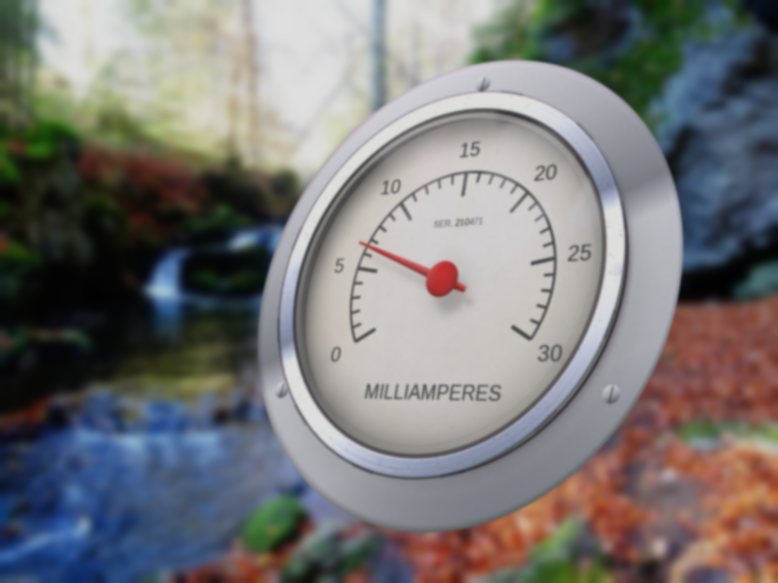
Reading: 6.5 mA
